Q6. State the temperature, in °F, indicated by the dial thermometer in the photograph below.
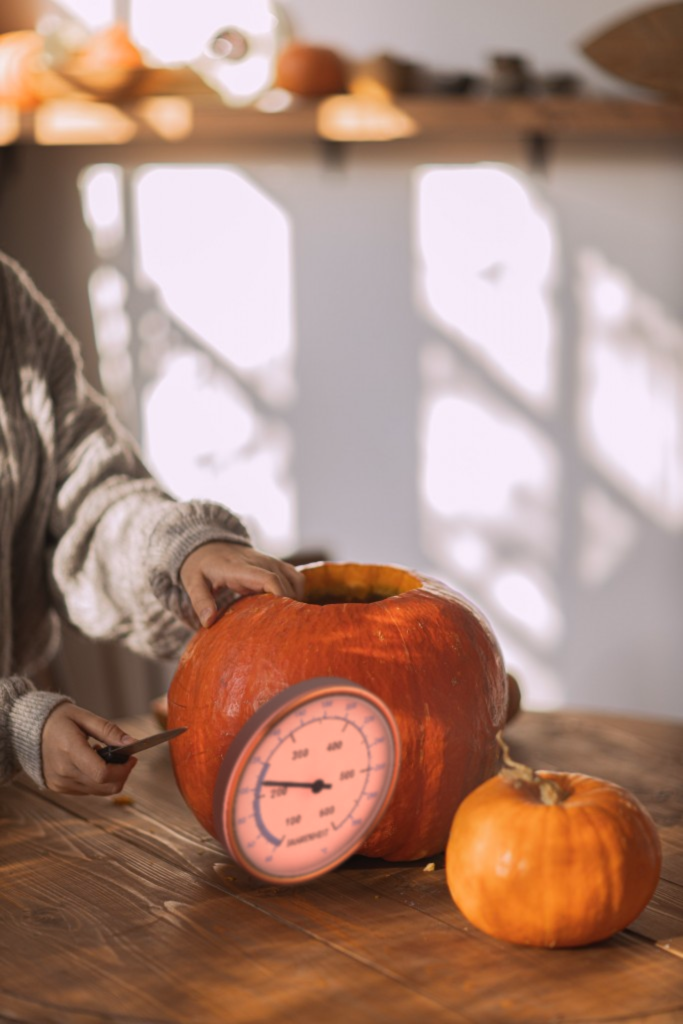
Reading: 225 °F
